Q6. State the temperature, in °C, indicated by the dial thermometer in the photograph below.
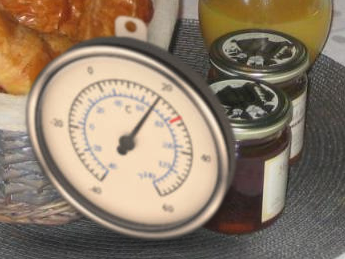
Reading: 20 °C
